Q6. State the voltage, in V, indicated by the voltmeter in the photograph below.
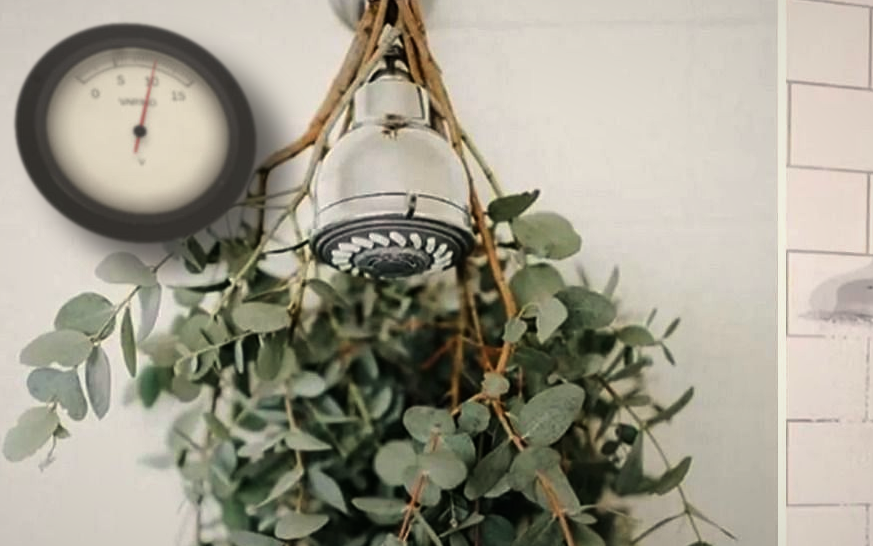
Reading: 10 V
